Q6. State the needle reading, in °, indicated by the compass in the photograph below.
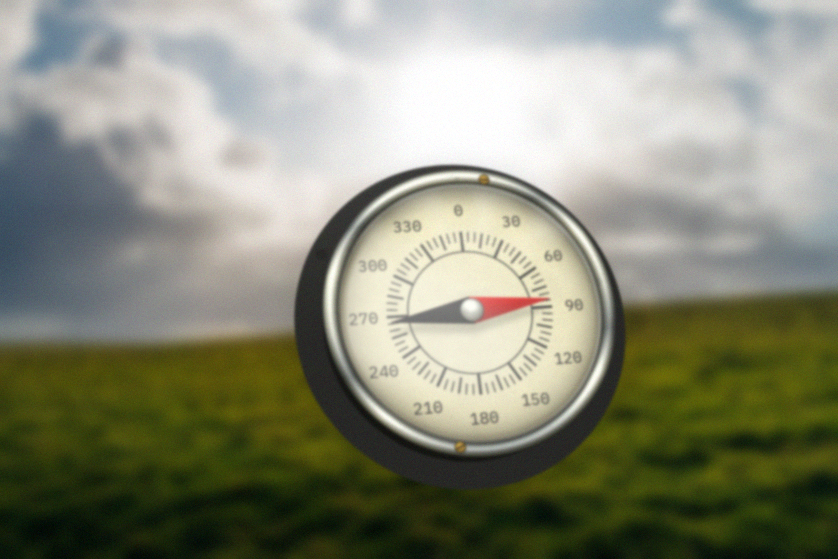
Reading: 85 °
